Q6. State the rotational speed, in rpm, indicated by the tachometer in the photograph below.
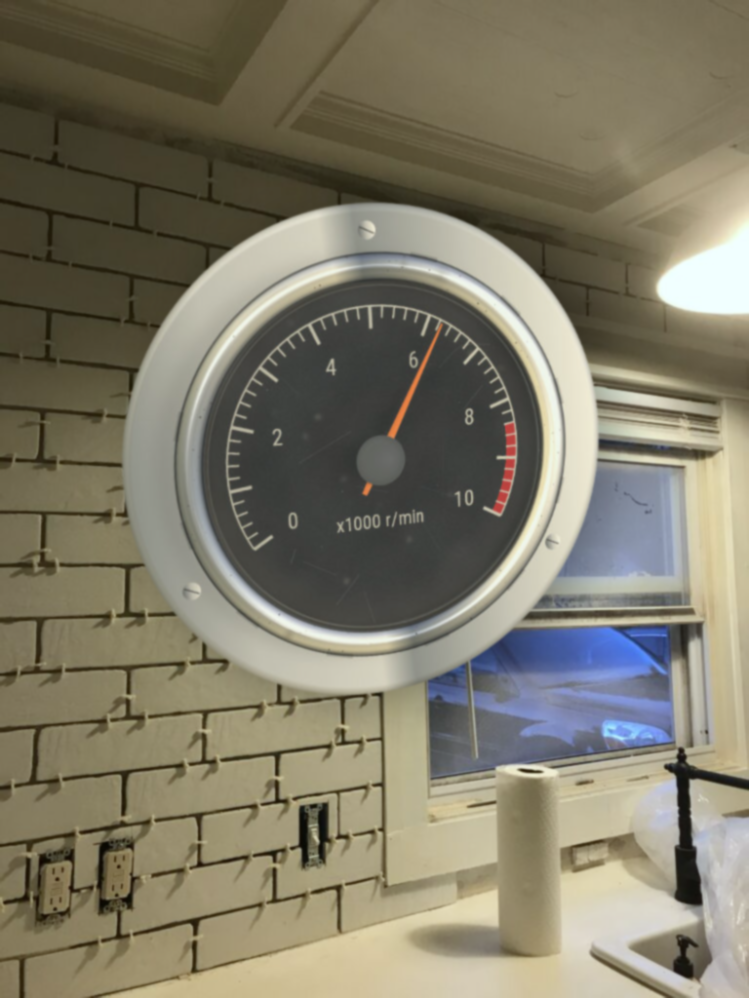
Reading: 6200 rpm
